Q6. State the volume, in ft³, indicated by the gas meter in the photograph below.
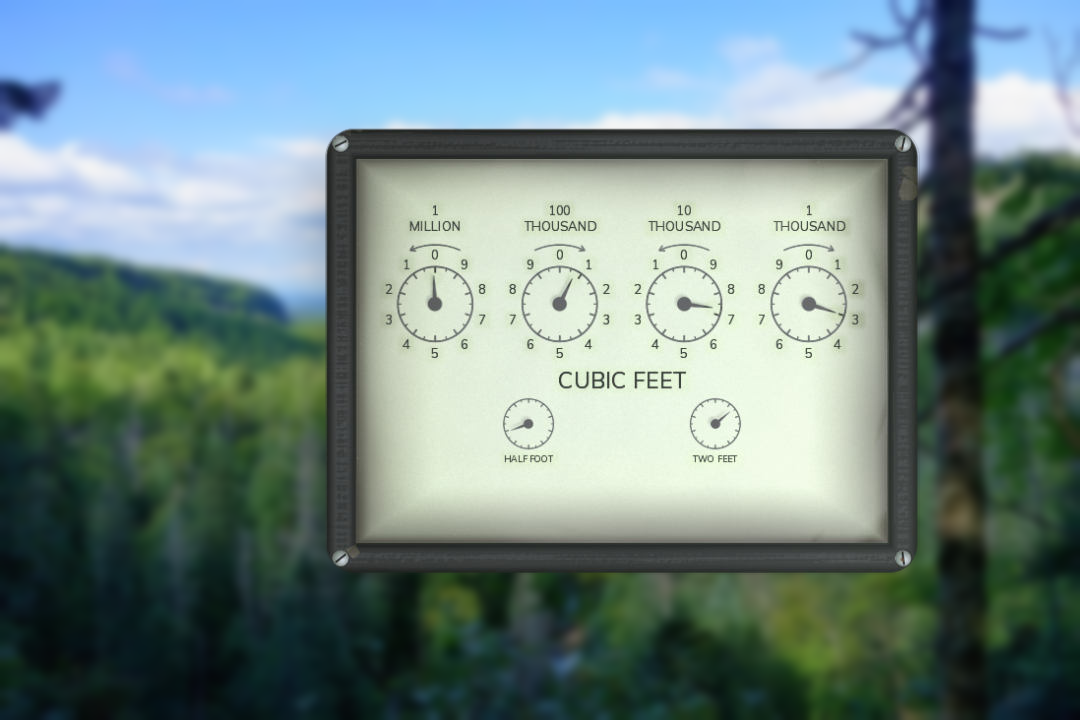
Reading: 7300 ft³
